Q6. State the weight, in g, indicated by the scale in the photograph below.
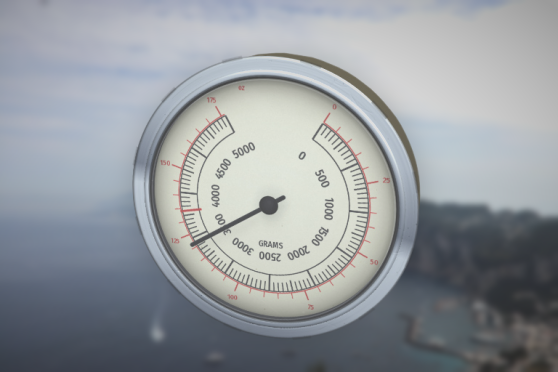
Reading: 3450 g
